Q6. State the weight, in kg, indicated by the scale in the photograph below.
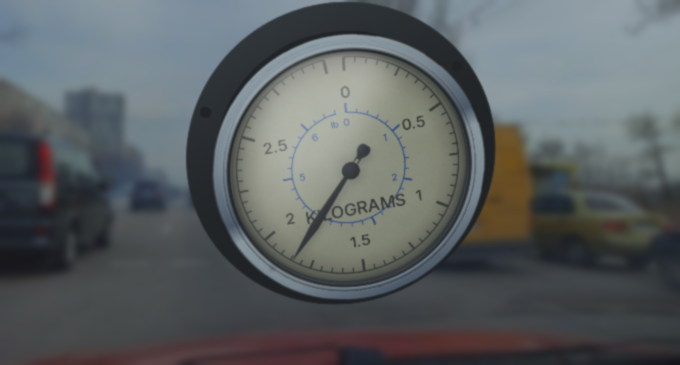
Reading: 1.85 kg
